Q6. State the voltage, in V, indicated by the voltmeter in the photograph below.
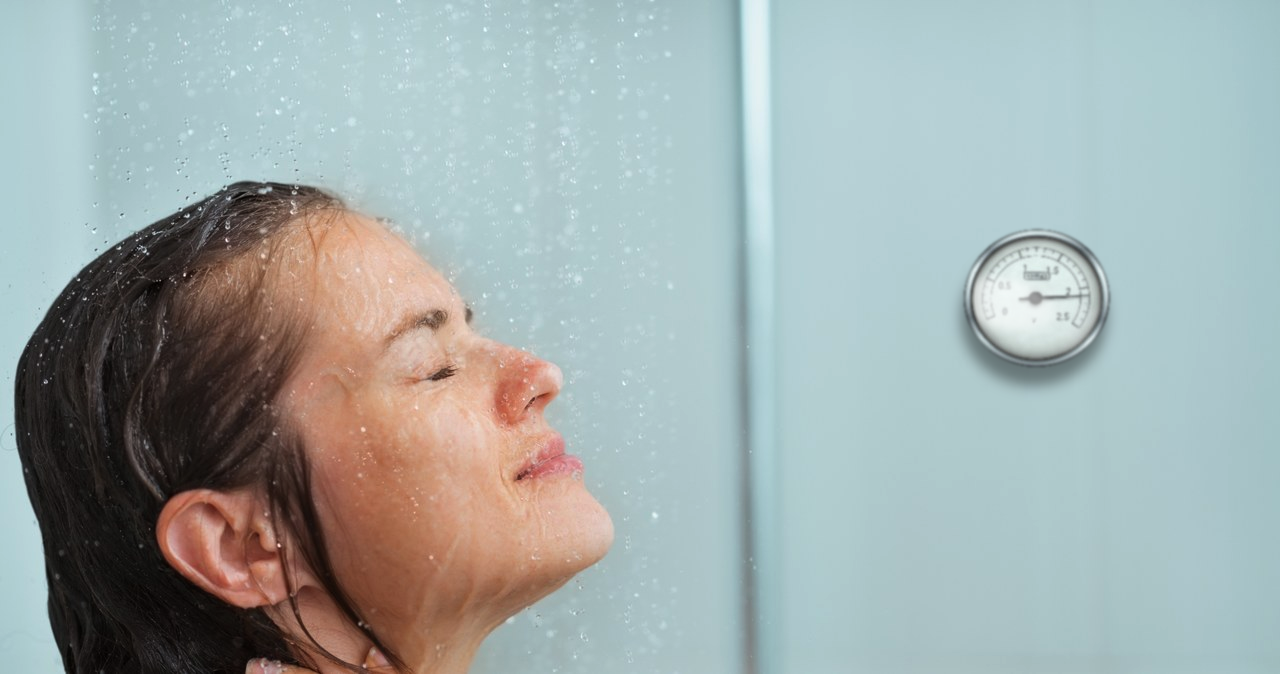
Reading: 2.1 V
